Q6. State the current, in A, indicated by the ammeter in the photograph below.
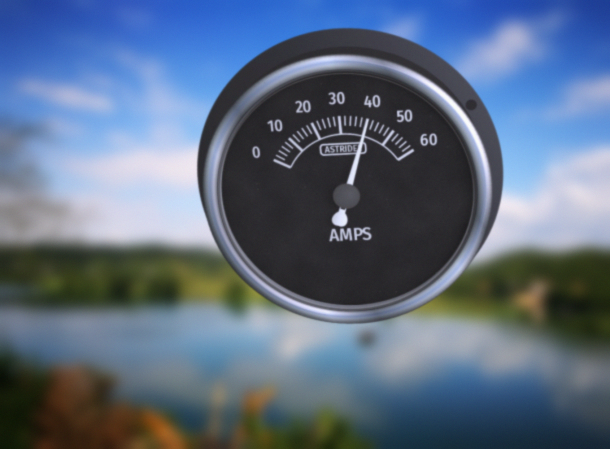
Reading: 40 A
